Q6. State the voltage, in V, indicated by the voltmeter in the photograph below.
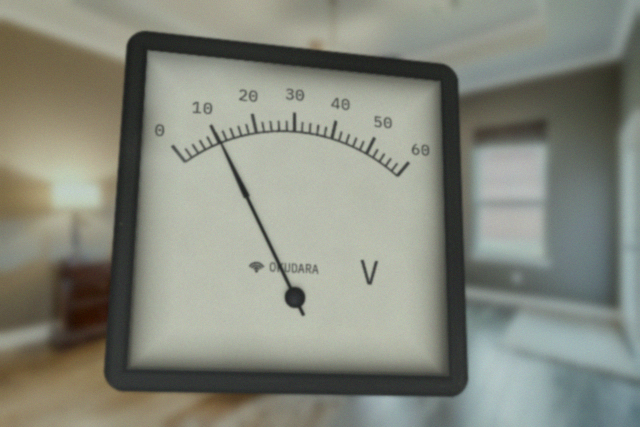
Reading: 10 V
